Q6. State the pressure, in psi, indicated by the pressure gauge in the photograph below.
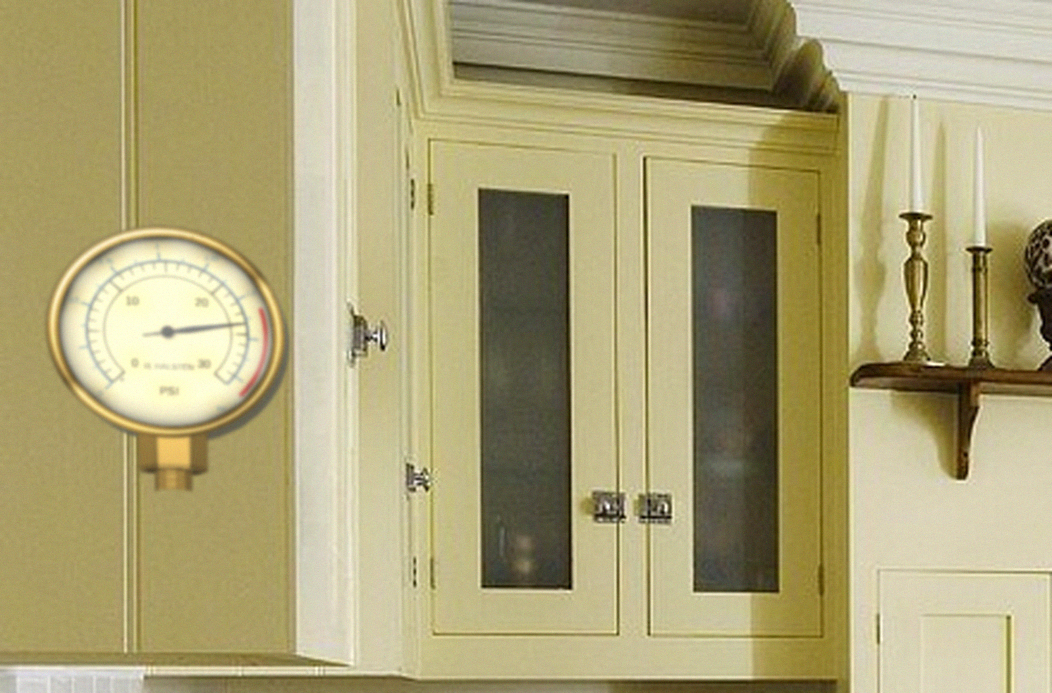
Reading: 24 psi
